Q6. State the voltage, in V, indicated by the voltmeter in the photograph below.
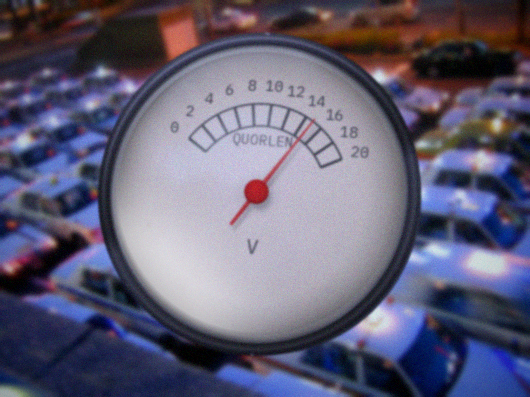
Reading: 15 V
